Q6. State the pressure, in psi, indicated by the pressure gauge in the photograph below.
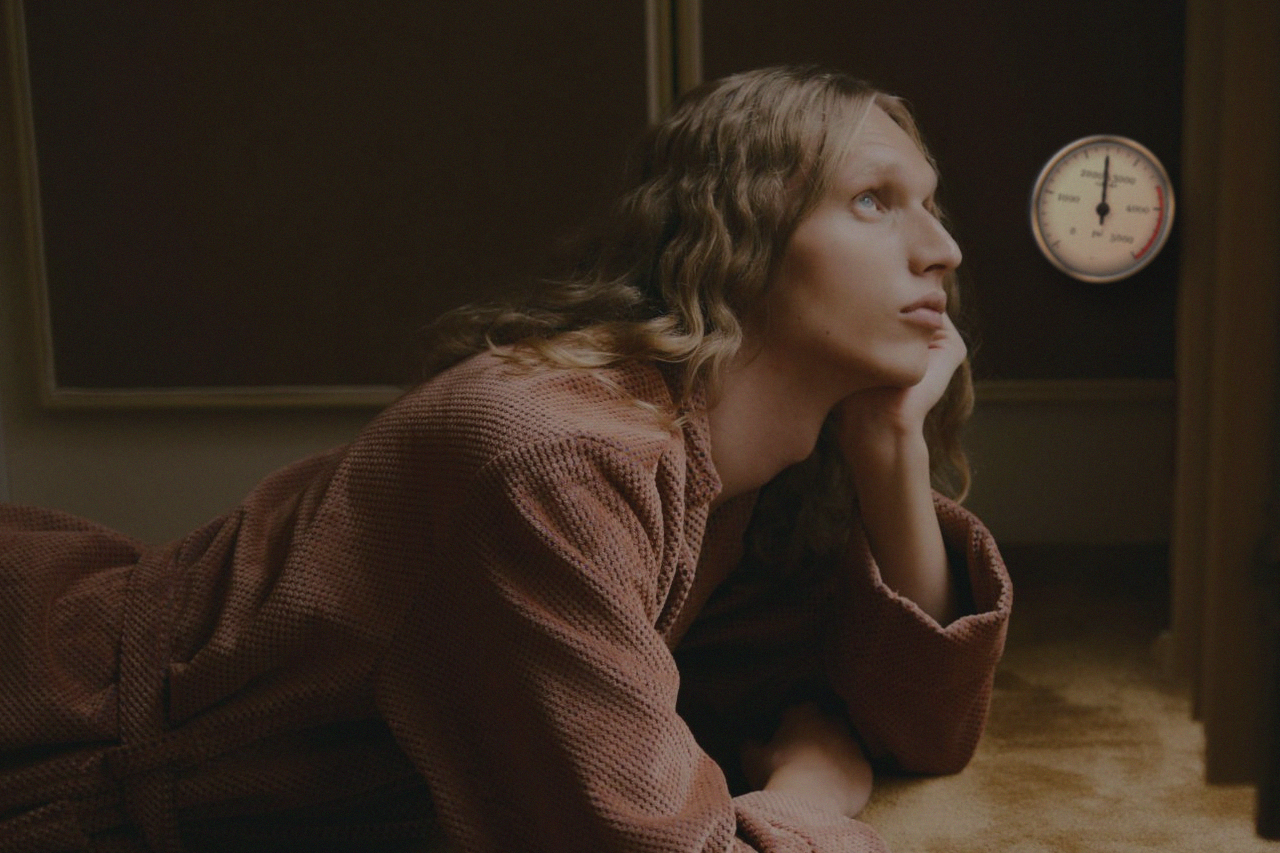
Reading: 2400 psi
